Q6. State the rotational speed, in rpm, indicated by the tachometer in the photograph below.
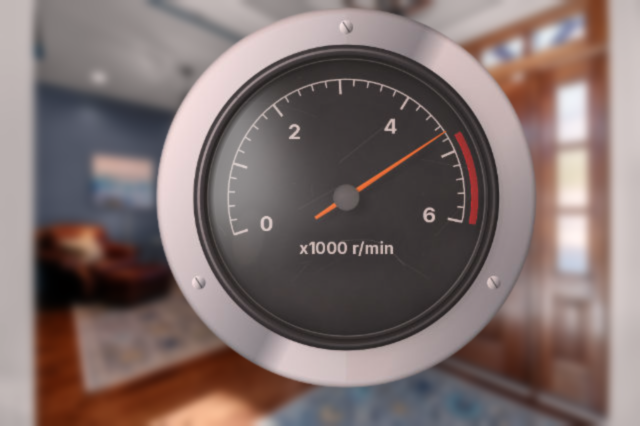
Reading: 4700 rpm
